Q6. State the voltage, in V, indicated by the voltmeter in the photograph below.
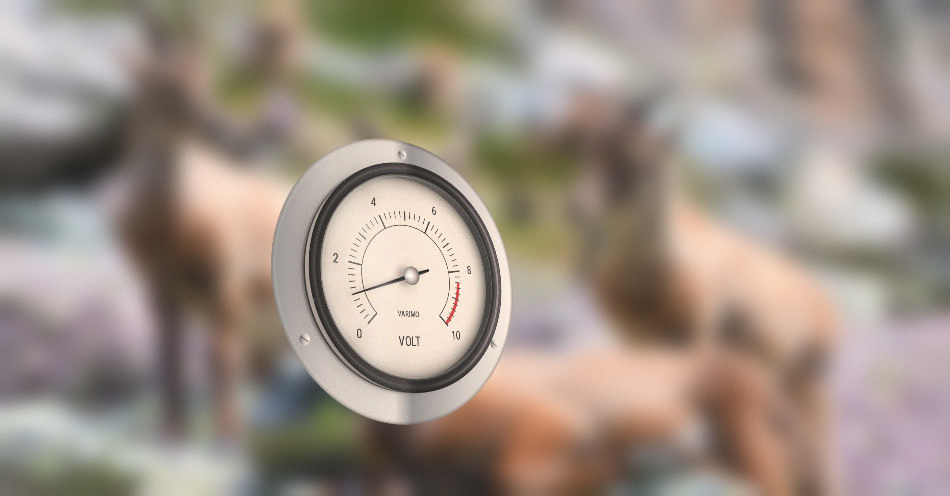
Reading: 1 V
